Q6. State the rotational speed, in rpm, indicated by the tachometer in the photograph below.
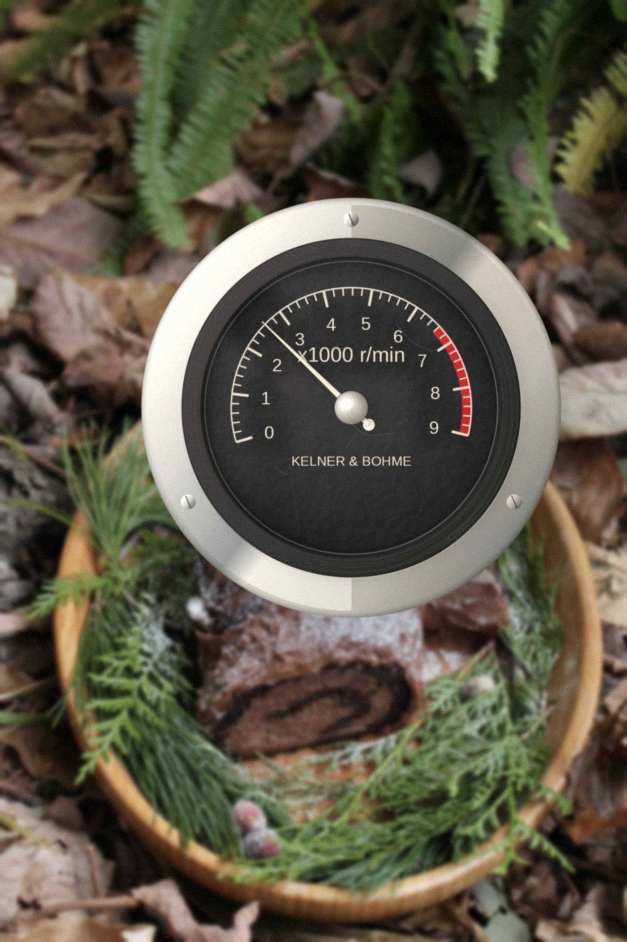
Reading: 2600 rpm
